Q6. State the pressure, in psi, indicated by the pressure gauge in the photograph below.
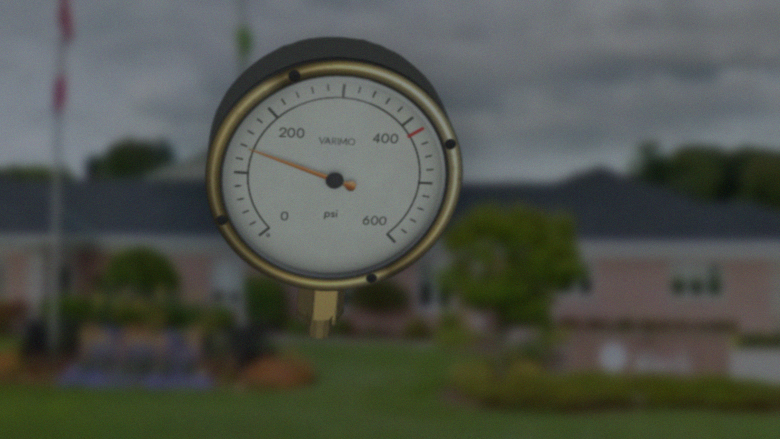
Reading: 140 psi
